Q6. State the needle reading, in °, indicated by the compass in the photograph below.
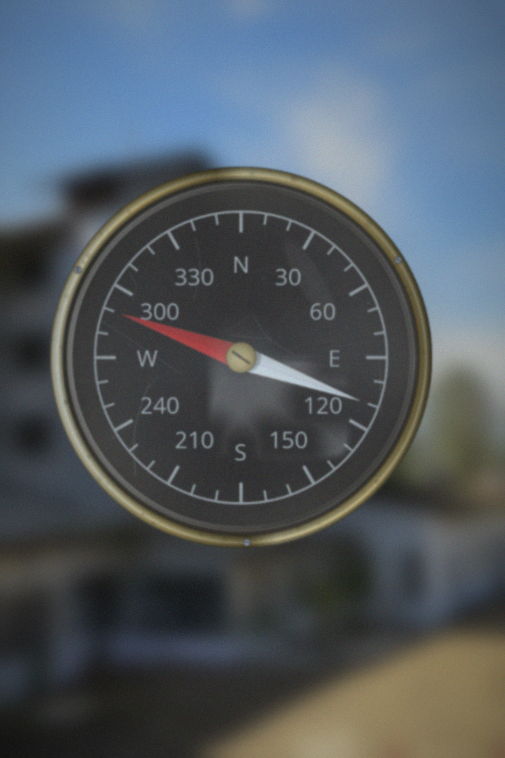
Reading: 290 °
